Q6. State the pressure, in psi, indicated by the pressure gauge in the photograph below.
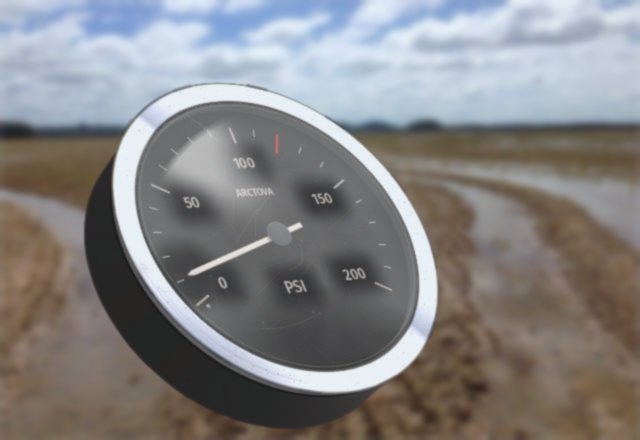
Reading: 10 psi
